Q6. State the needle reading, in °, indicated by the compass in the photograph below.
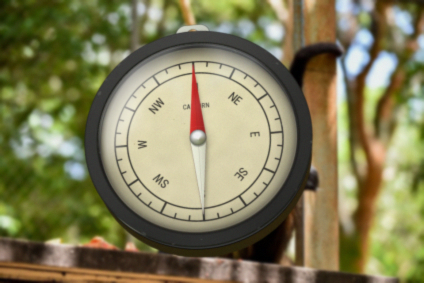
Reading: 0 °
